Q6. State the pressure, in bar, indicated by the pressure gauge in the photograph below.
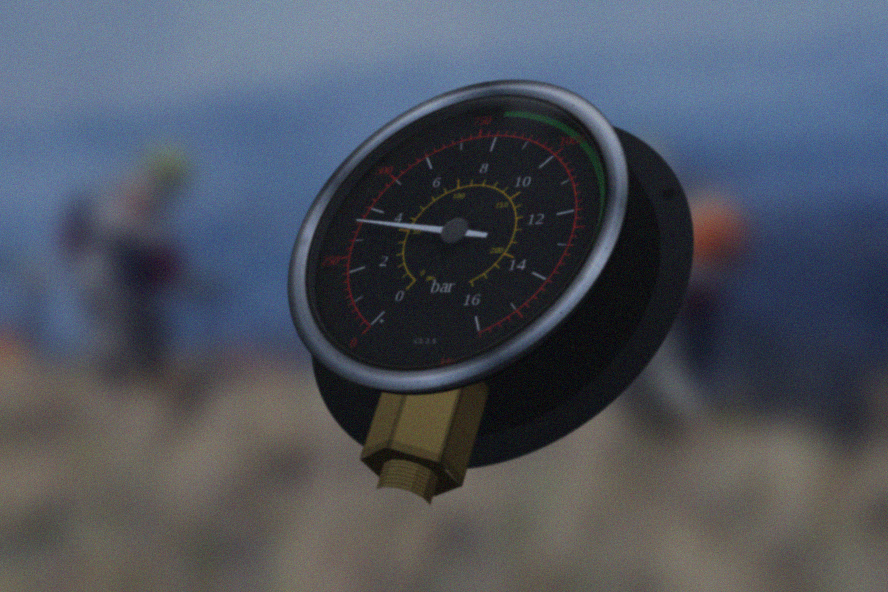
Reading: 3.5 bar
